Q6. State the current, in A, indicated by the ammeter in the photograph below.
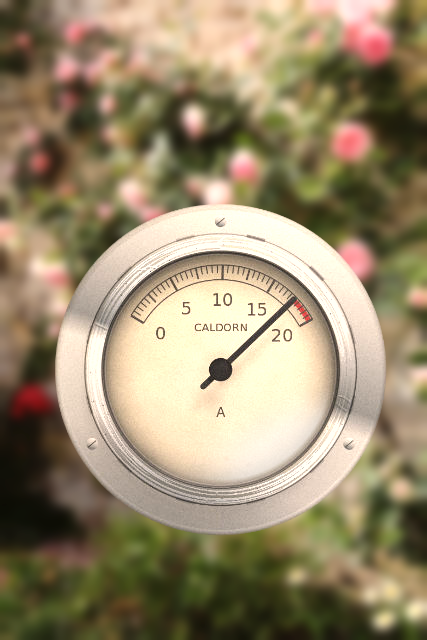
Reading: 17.5 A
